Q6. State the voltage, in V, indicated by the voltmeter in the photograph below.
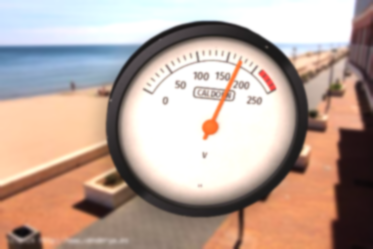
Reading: 170 V
